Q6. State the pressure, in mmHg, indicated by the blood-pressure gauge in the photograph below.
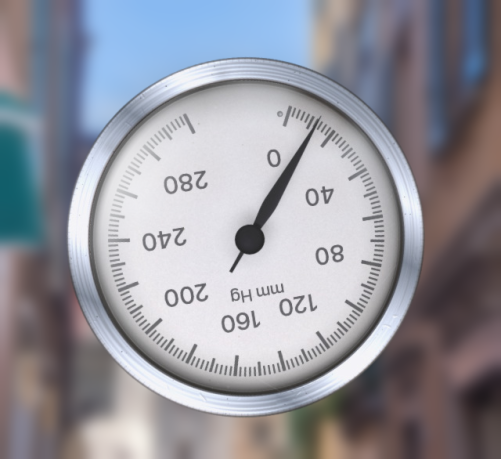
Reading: 12 mmHg
